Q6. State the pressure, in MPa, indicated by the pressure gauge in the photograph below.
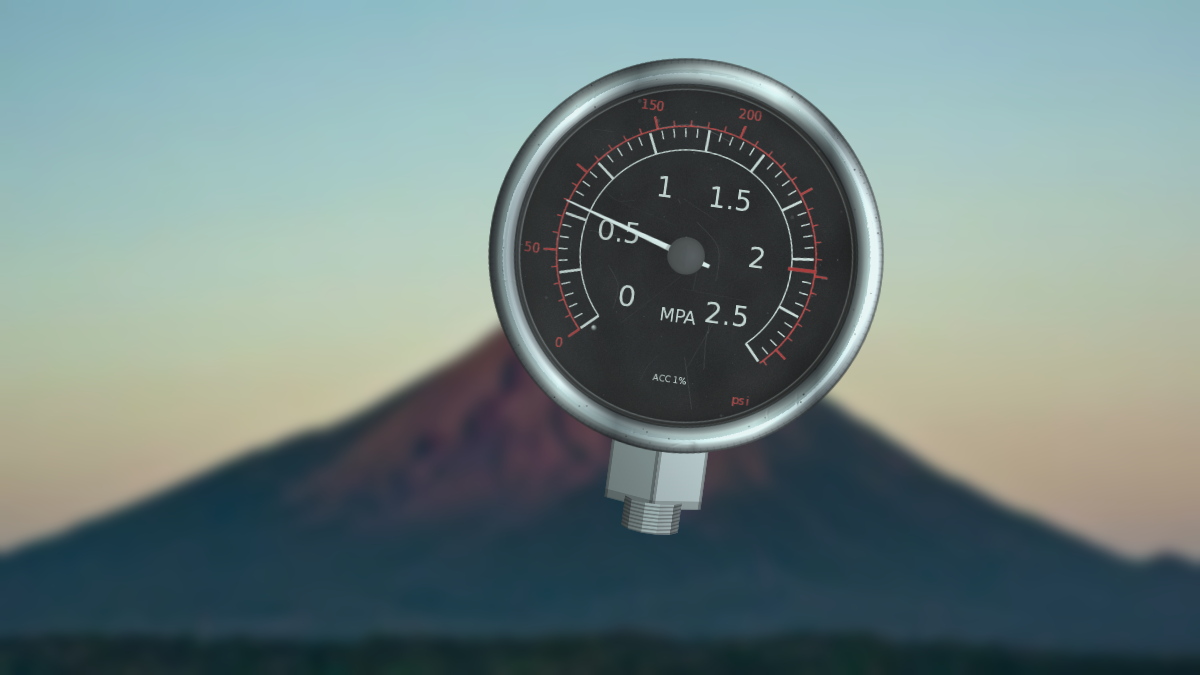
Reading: 0.55 MPa
